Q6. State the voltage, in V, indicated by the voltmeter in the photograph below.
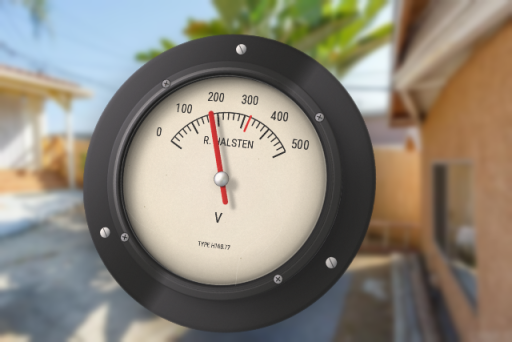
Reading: 180 V
